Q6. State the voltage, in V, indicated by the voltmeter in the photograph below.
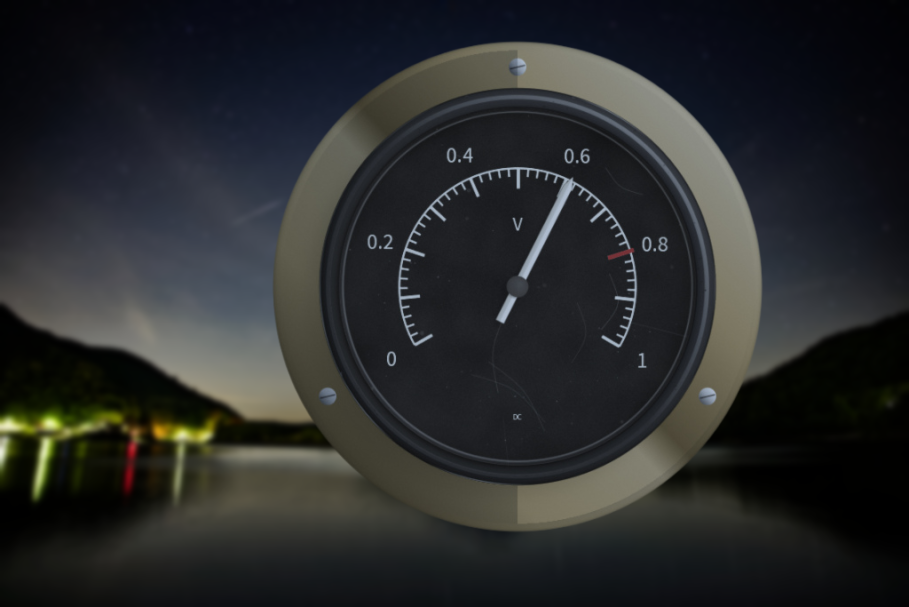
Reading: 0.61 V
